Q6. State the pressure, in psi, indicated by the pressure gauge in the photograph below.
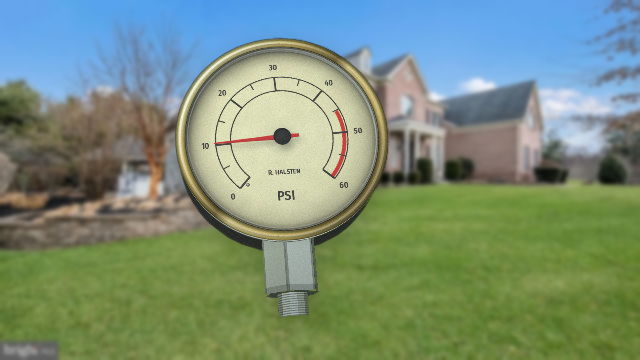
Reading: 10 psi
